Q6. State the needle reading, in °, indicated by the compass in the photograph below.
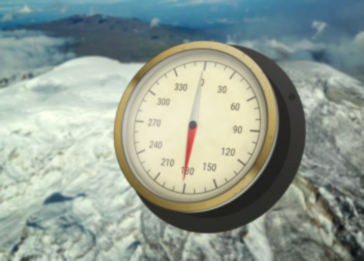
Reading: 180 °
